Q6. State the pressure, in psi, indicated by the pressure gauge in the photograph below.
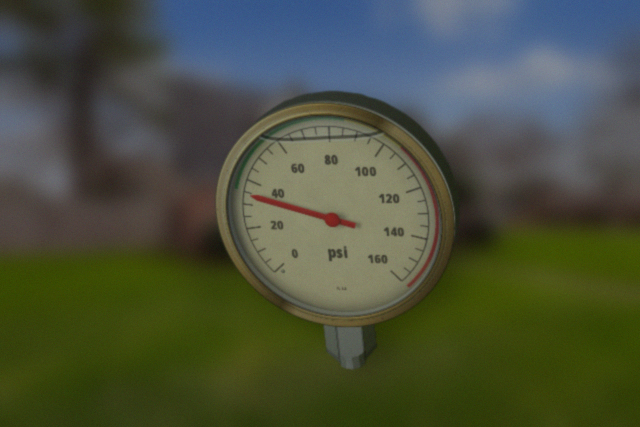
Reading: 35 psi
